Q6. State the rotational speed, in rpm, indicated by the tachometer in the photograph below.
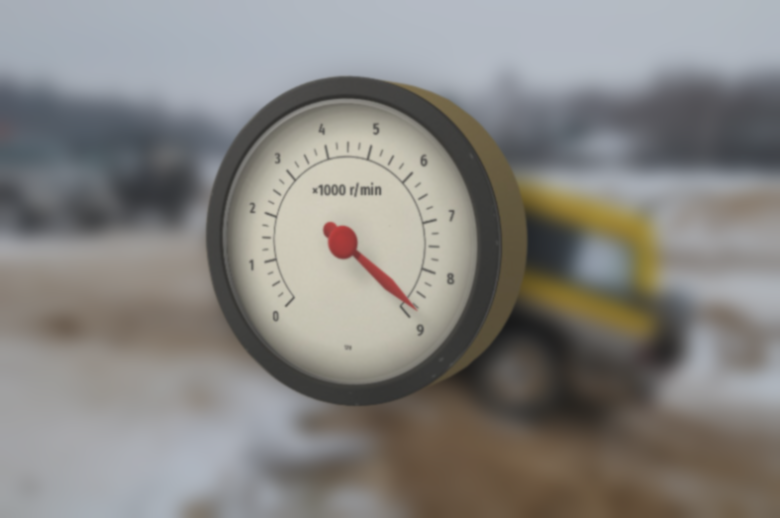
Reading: 8750 rpm
